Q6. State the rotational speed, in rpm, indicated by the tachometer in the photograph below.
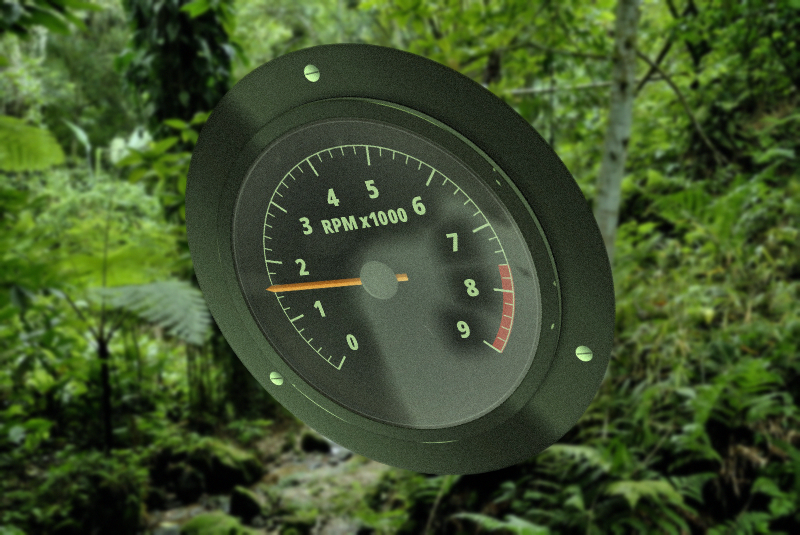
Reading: 1600 rpm
